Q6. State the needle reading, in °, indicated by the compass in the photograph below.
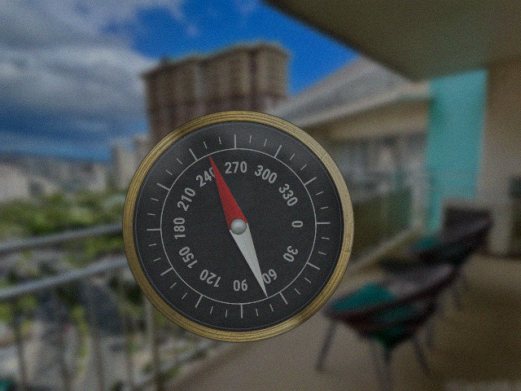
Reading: 250 °
